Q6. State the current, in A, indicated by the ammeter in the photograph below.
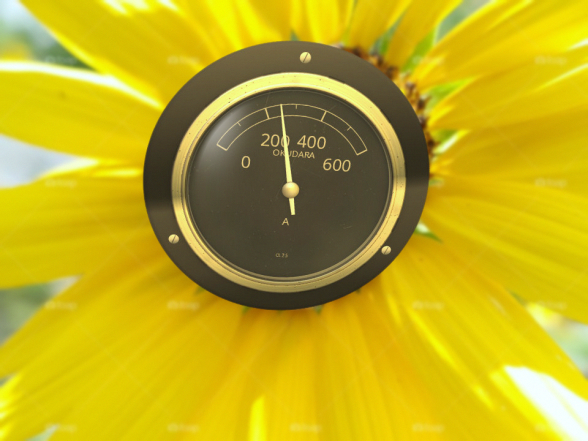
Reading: 250 A
